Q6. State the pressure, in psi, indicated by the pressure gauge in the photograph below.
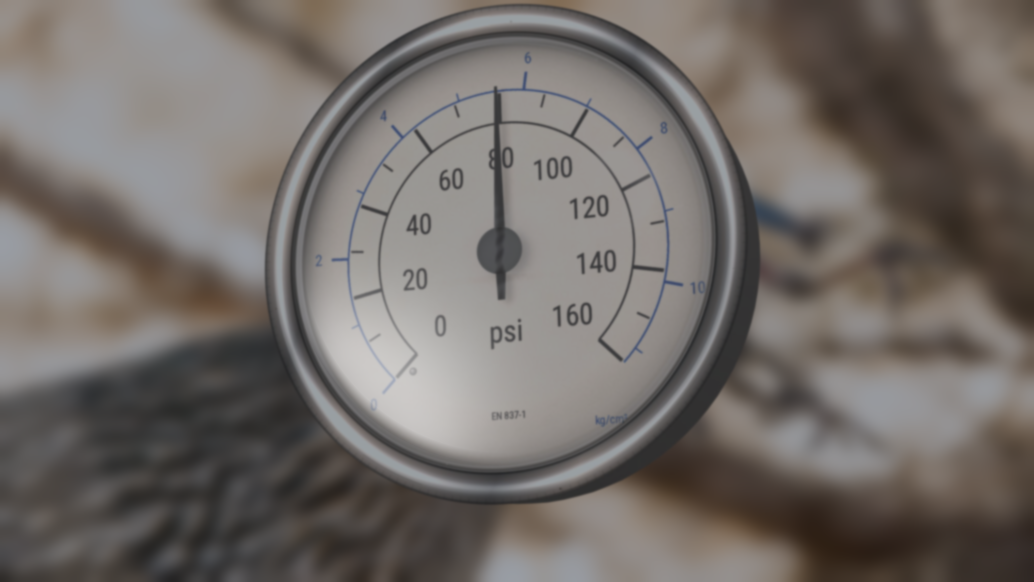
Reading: 80 psi
